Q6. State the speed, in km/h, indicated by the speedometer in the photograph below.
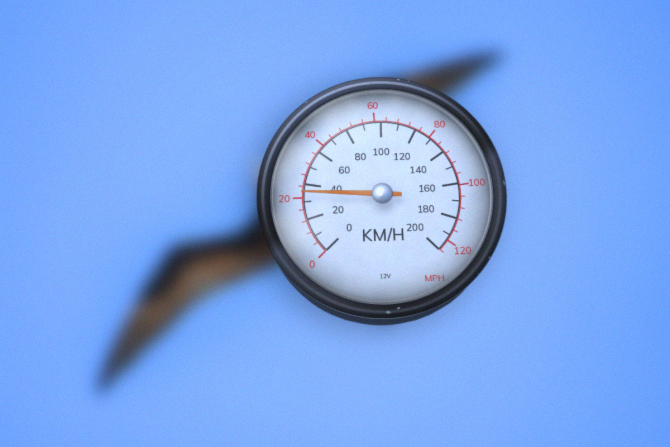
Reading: 35 km/h
